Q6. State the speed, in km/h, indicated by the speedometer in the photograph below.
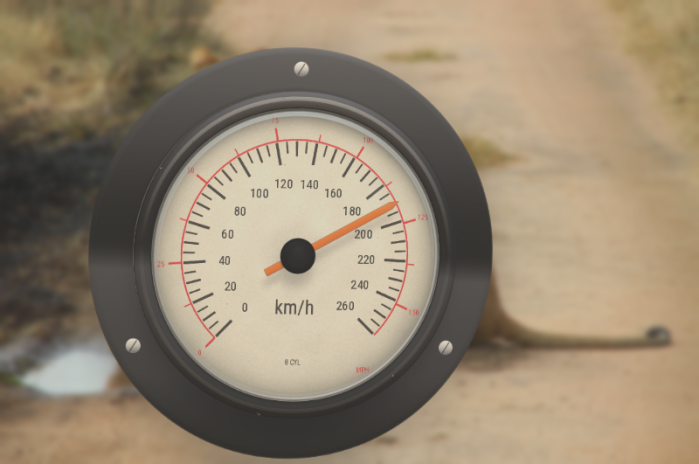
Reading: 190 km/h
